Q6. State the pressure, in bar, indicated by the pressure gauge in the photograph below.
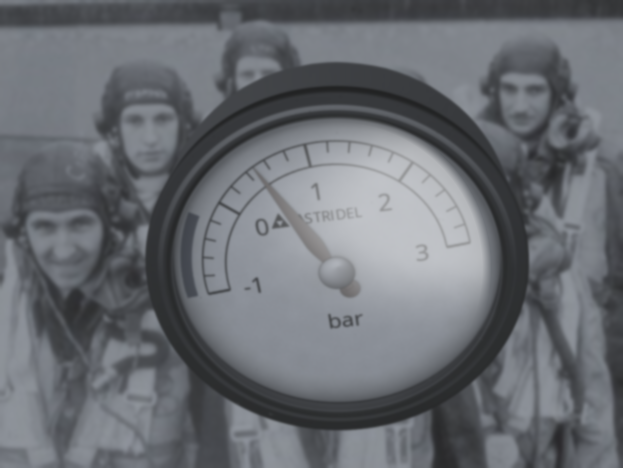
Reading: 0.5 bar
